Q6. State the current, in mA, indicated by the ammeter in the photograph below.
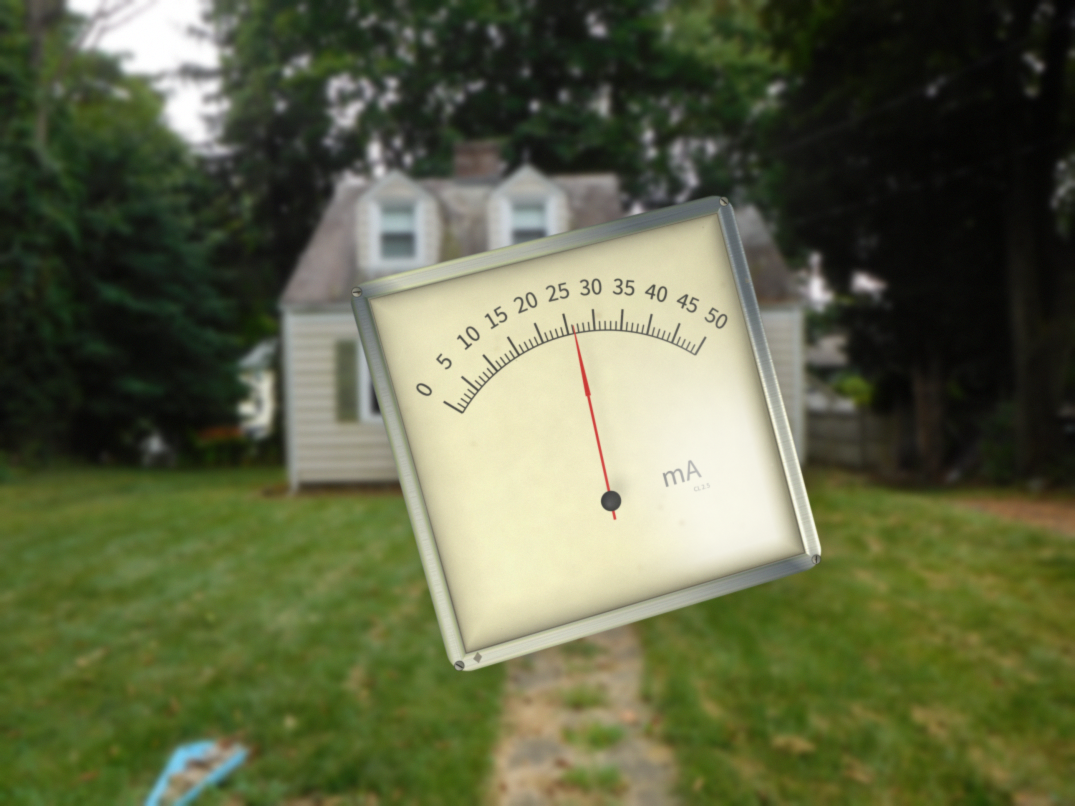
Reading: 26 mA
